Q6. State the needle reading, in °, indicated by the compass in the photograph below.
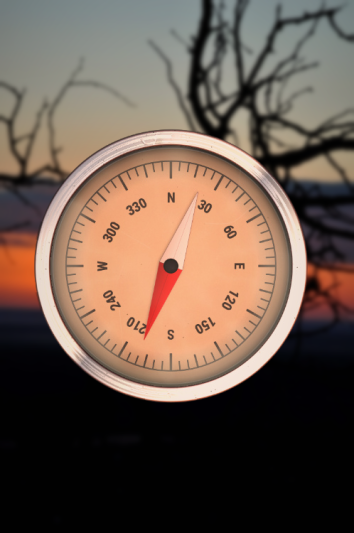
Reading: 200 °
